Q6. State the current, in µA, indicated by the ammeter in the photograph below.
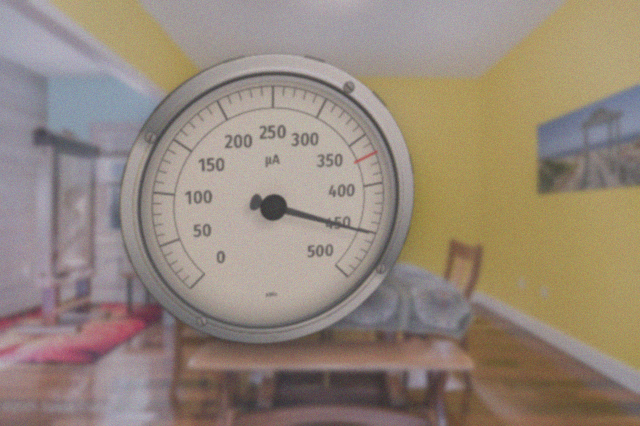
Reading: 450 µA
